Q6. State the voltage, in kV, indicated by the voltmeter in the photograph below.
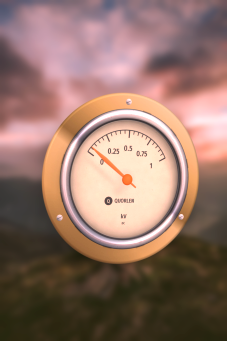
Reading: 0.05 kV
